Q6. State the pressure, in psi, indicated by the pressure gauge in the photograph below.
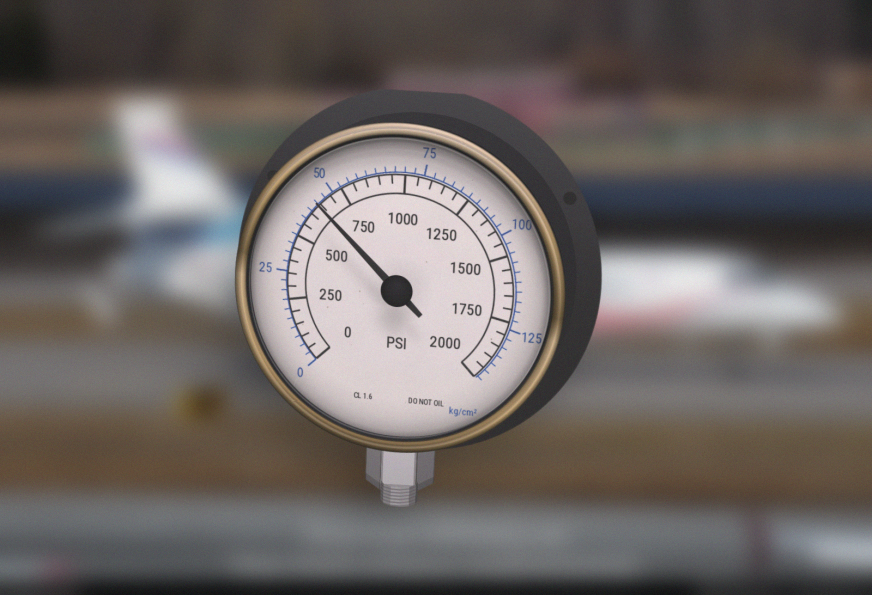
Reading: 650 psi
